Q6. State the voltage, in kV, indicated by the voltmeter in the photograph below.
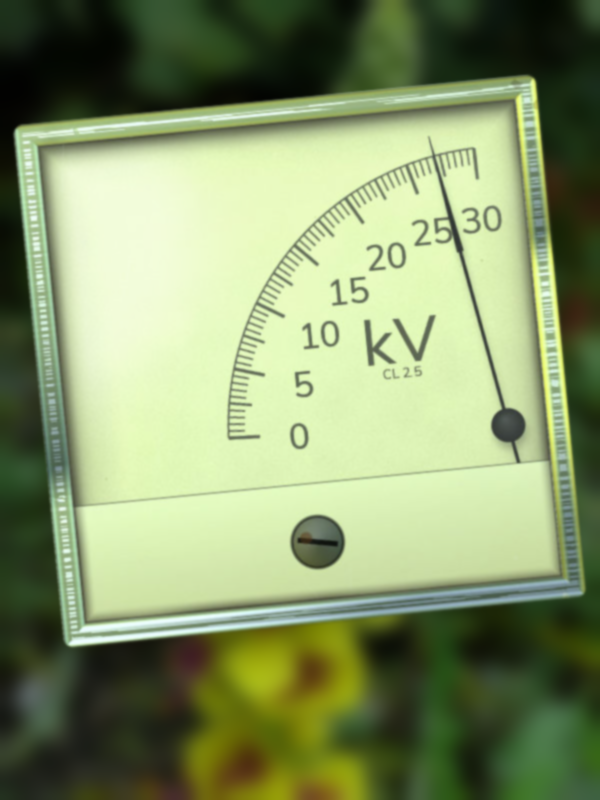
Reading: 27 kV
